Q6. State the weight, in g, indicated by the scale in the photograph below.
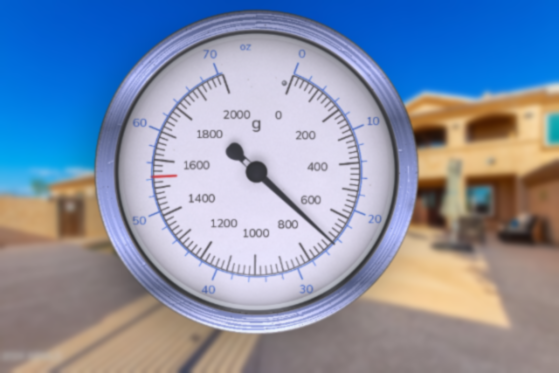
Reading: 700 g
